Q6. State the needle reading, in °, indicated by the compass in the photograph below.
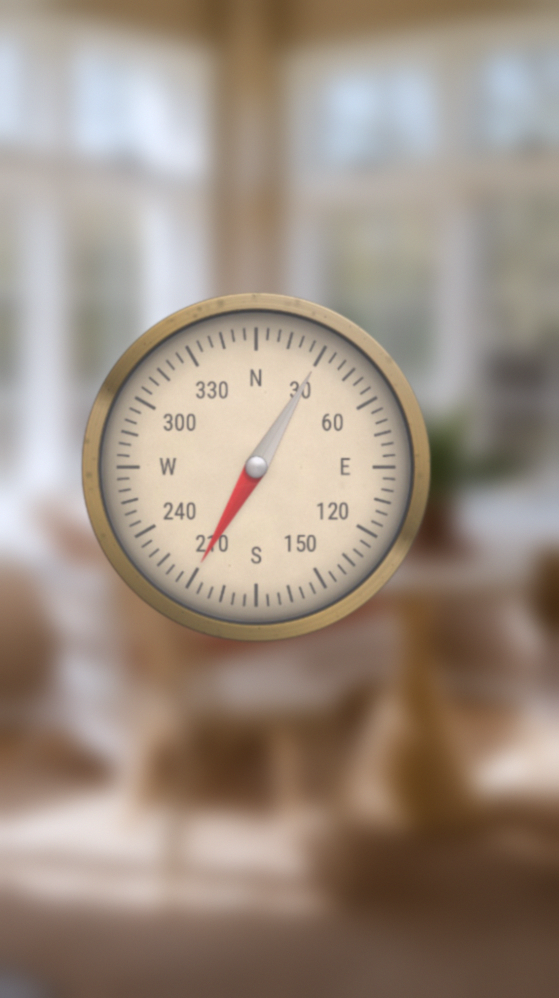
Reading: 210 °
